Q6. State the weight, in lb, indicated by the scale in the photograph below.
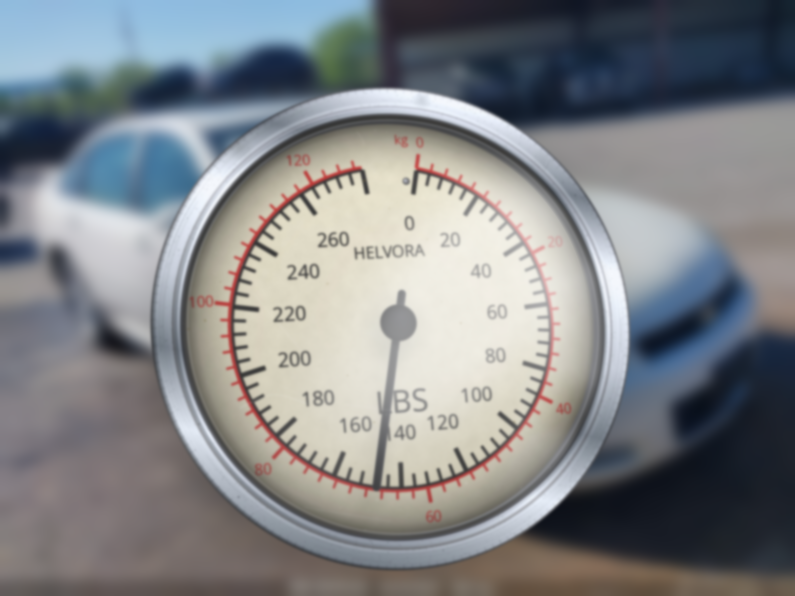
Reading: 148 lb
